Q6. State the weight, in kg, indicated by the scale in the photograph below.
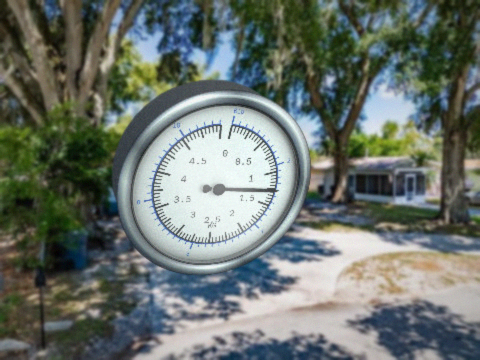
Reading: 1.25 kg
